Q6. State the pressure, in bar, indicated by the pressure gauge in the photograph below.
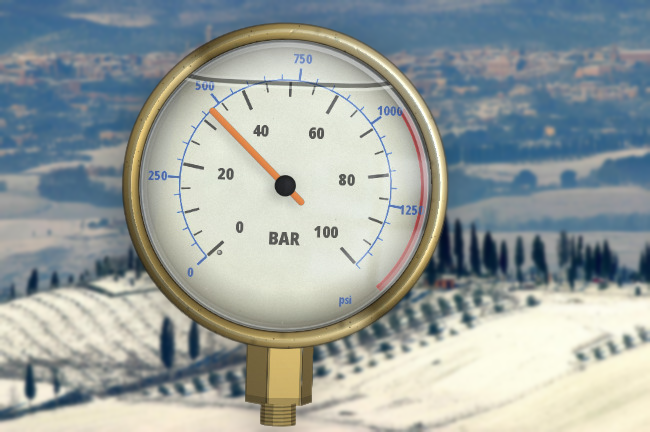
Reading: 32.5 bar
